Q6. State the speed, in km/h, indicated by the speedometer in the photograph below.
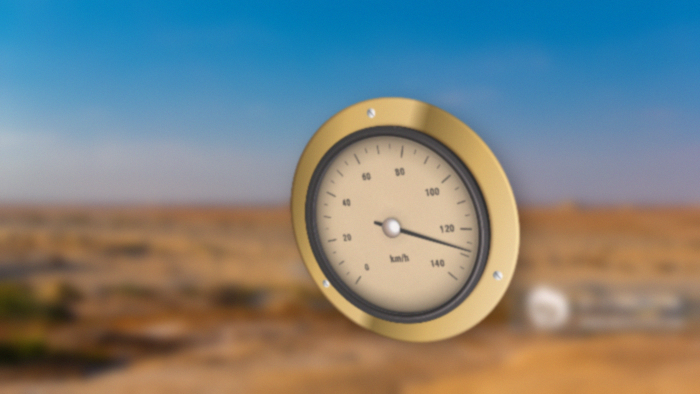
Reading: 127.5 km/h
